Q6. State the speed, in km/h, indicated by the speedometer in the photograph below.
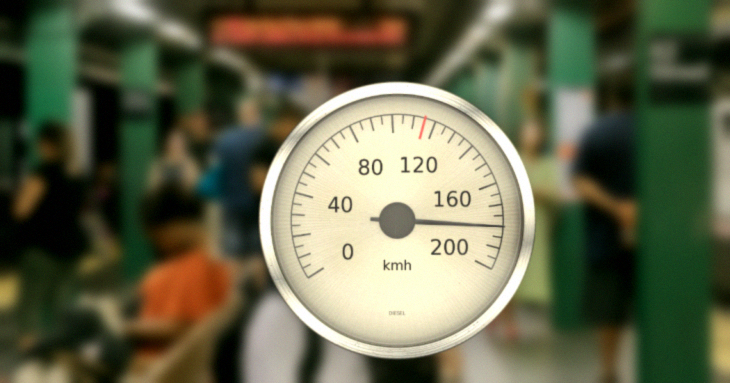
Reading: 180 km/h
